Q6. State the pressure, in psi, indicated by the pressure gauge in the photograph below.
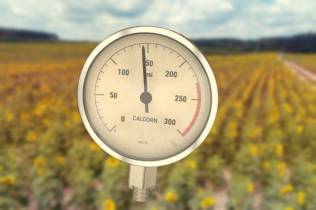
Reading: 145 psi
